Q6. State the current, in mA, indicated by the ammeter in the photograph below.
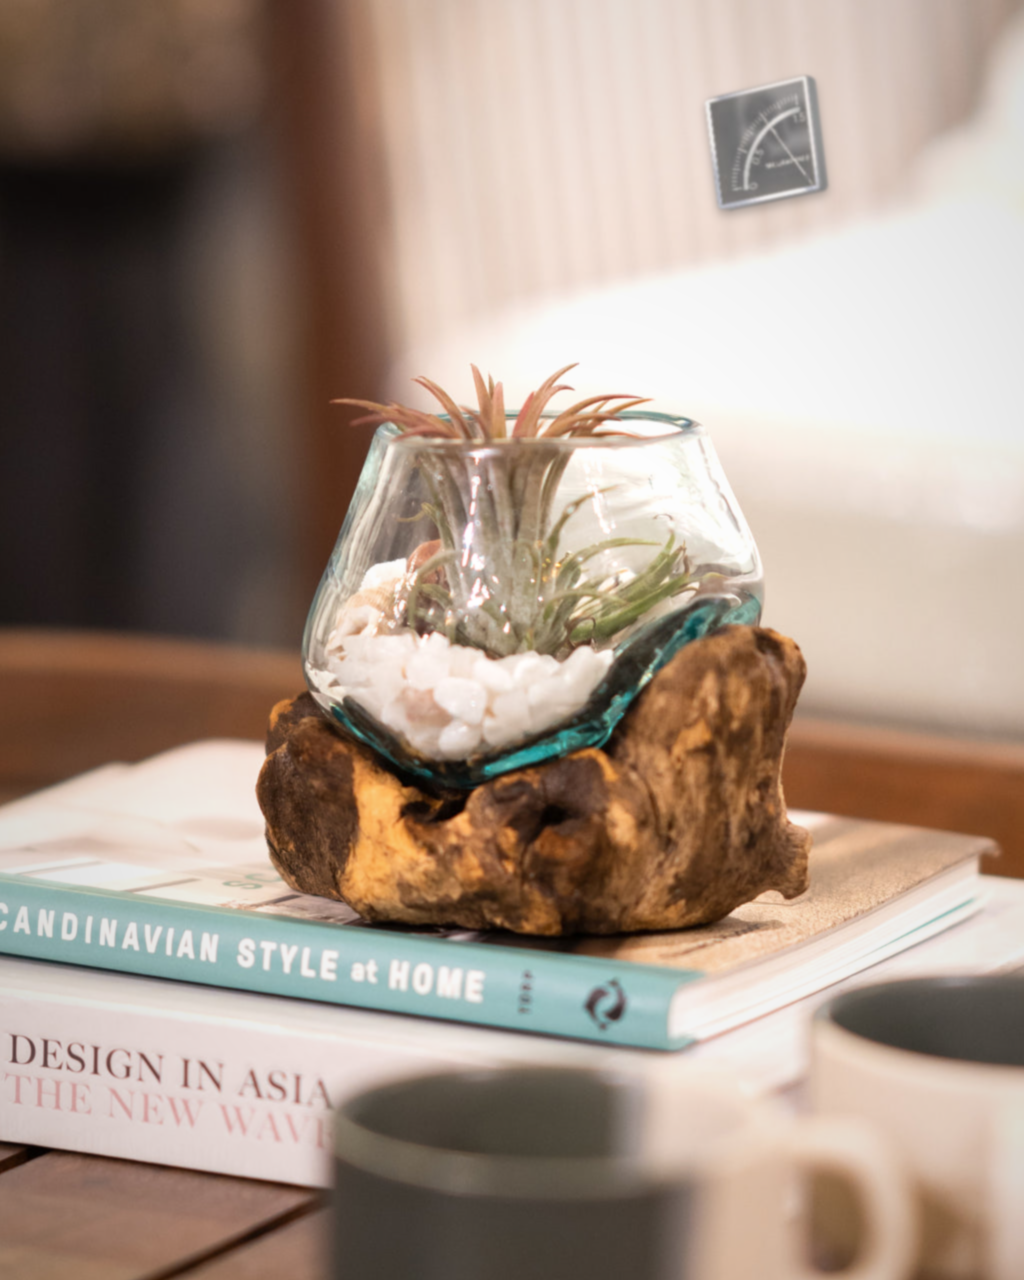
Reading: 1 mA
